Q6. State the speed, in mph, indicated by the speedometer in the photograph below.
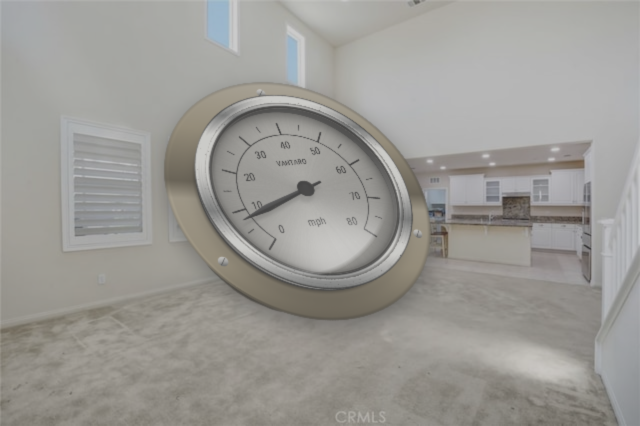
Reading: 7.5 mph
